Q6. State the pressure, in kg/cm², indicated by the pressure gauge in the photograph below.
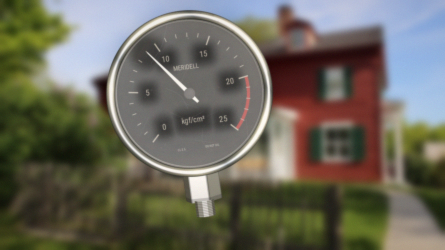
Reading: 9 kg/cm²
